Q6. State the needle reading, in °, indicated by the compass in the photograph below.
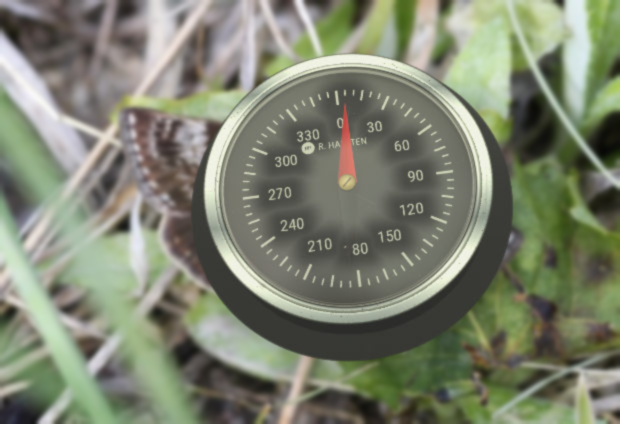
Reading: 5 °
